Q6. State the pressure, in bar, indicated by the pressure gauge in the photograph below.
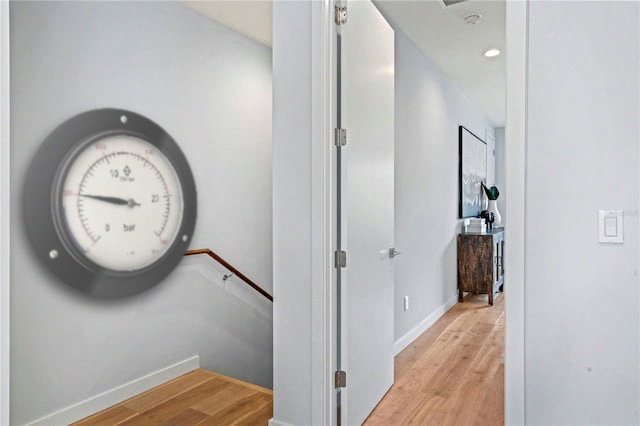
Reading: 5 bar
